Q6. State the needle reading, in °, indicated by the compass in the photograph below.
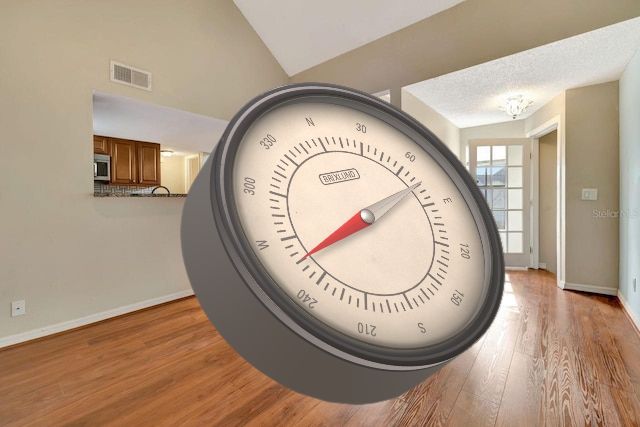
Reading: 255 °
